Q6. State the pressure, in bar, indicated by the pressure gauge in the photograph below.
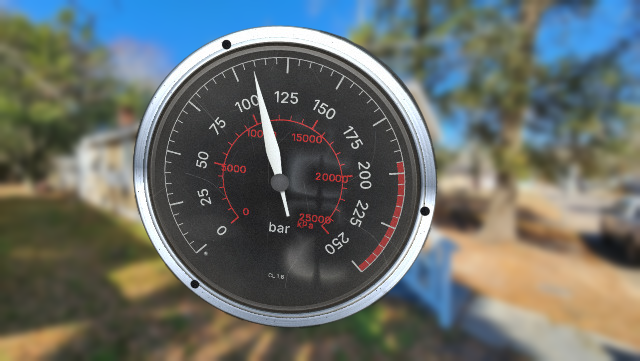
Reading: 110 bar
